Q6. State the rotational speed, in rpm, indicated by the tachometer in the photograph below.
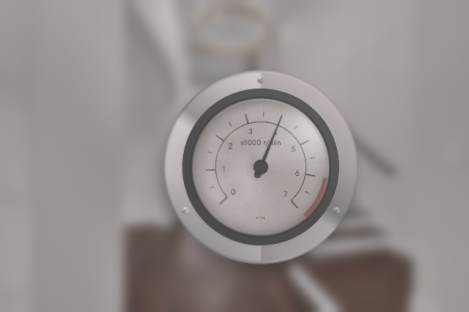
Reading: 4000 rpm
